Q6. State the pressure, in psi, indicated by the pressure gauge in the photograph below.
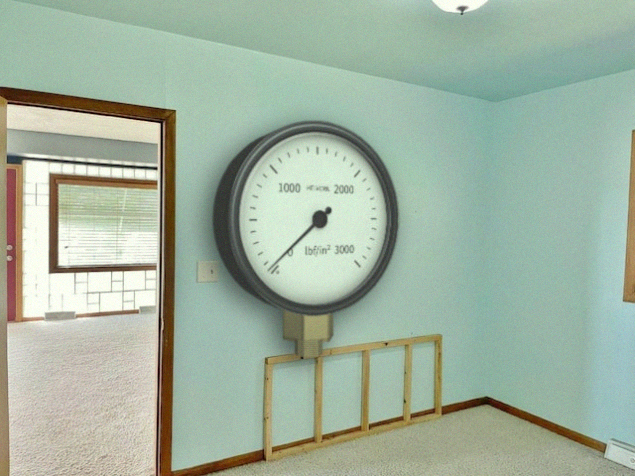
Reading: 50 psi
